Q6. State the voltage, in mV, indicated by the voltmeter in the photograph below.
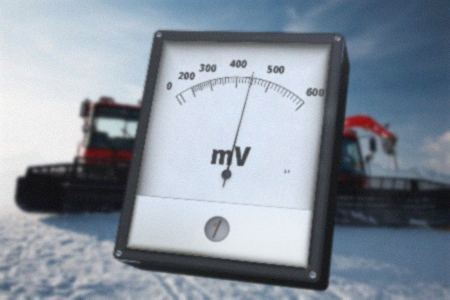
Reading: 450 mV
